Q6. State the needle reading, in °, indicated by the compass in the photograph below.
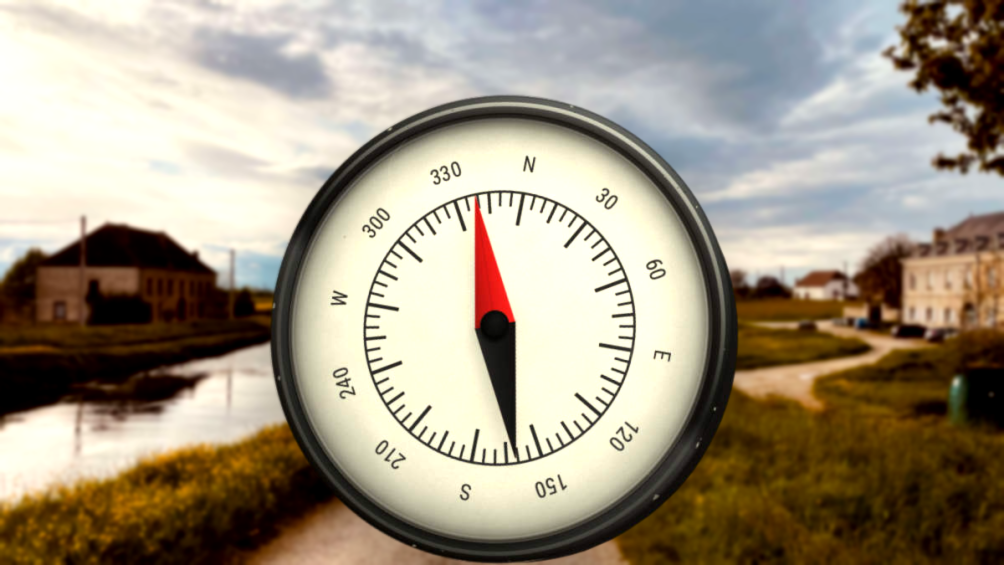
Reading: 340 °
